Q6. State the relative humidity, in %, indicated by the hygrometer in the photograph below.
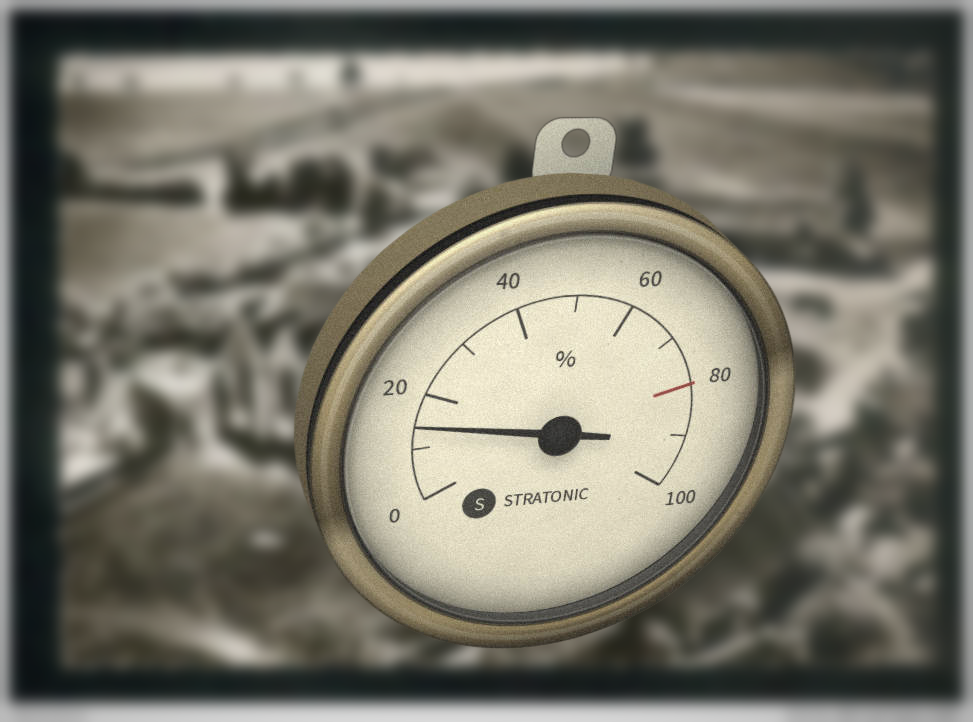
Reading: 15 %
